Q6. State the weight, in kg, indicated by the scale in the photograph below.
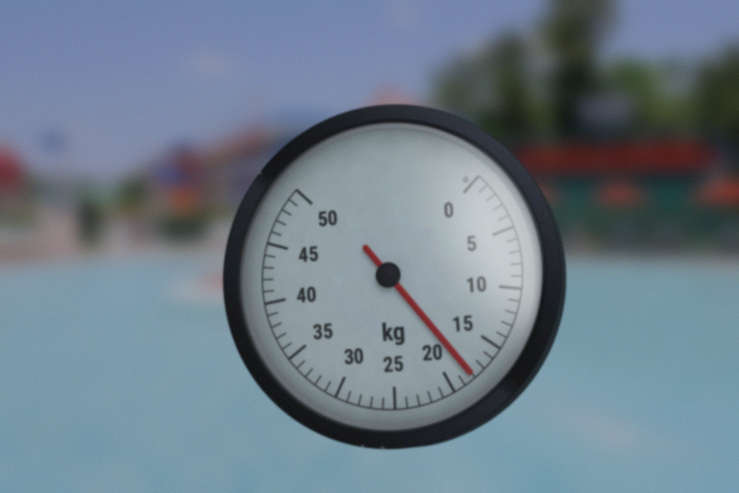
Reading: 18 kg
